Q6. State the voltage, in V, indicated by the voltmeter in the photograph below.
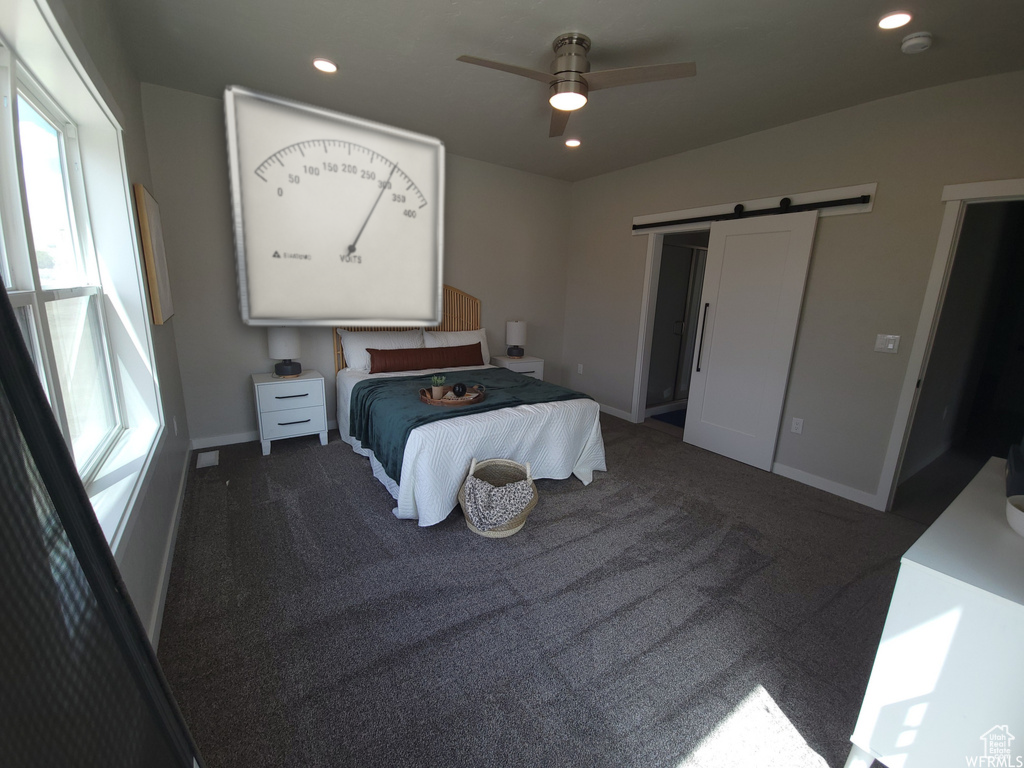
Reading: 300 V
